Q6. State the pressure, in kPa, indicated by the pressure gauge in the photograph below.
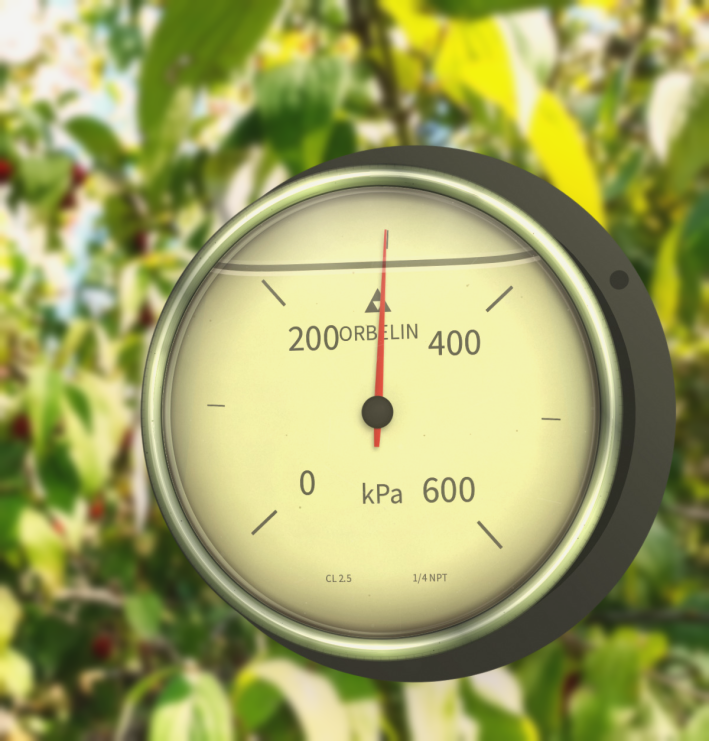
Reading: 300 kPa
